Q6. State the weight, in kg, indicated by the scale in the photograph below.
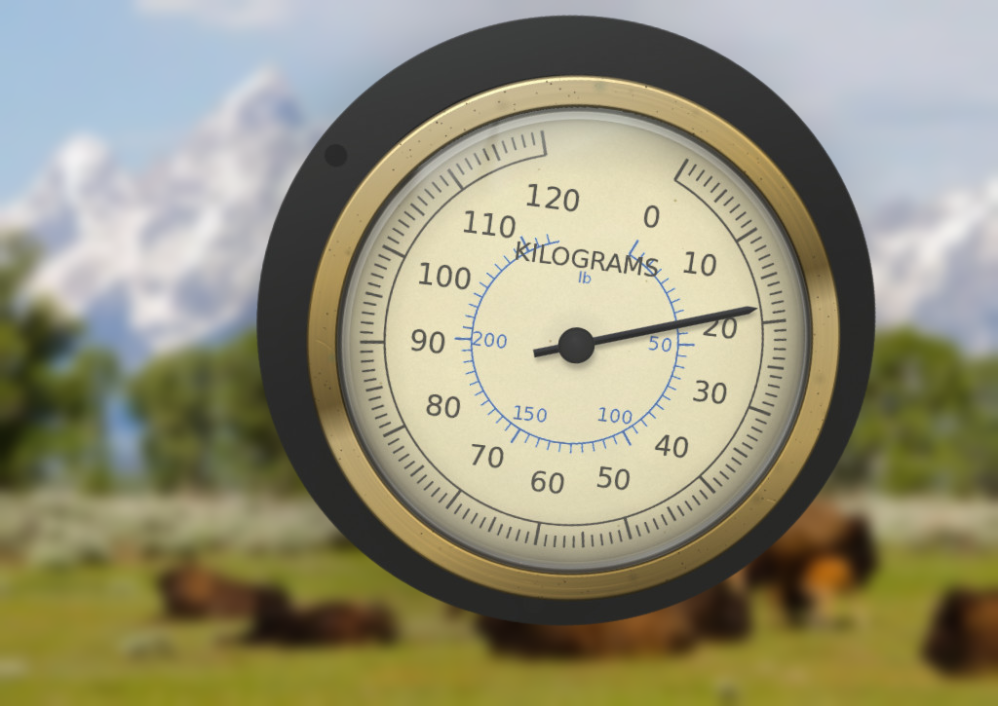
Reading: 18 kg
